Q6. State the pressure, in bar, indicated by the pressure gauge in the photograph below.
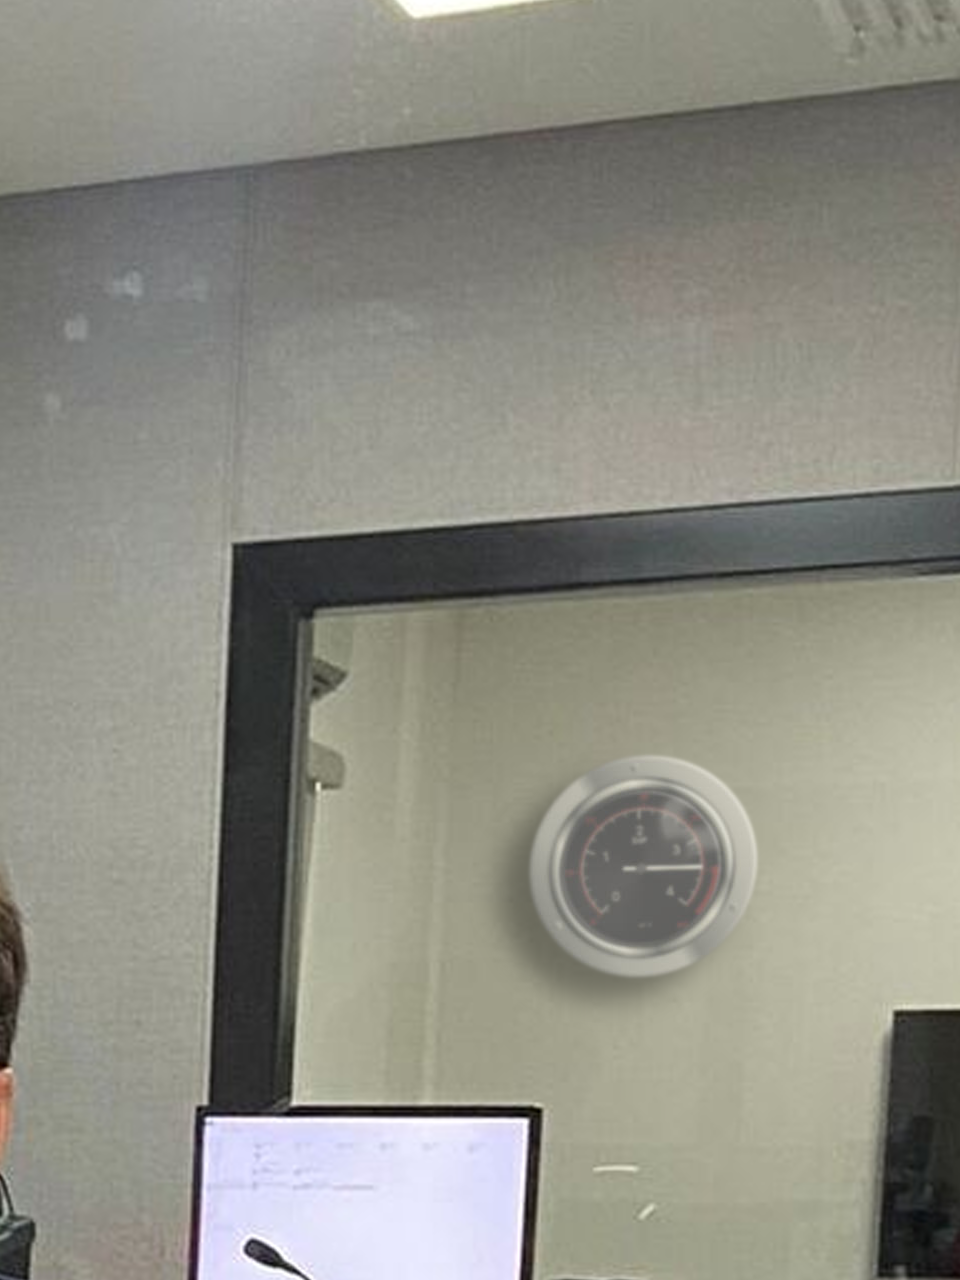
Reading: 3.4 bar
